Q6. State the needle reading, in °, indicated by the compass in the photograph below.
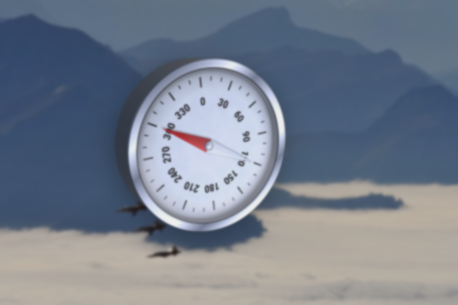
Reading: 300 °
